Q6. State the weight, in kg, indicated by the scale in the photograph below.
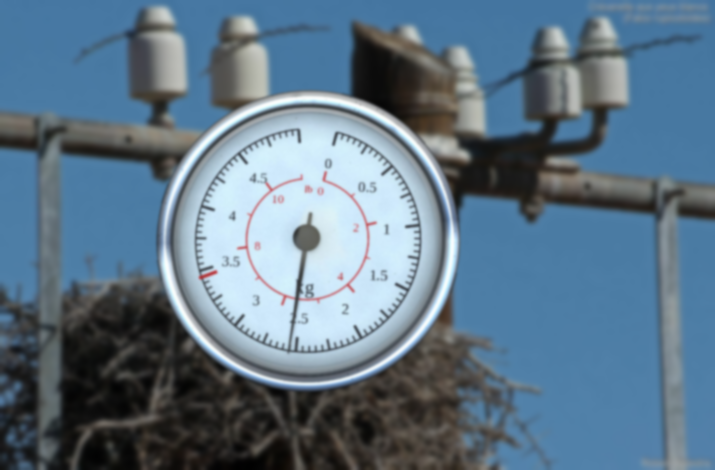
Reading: 2.55 kg
